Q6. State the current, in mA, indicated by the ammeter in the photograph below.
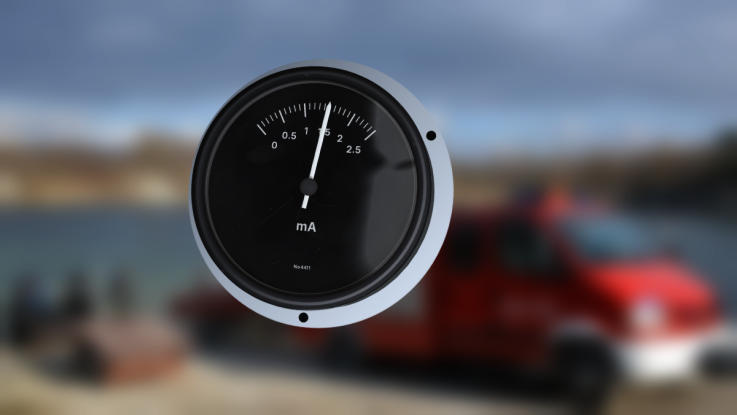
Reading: 1.5 mA
